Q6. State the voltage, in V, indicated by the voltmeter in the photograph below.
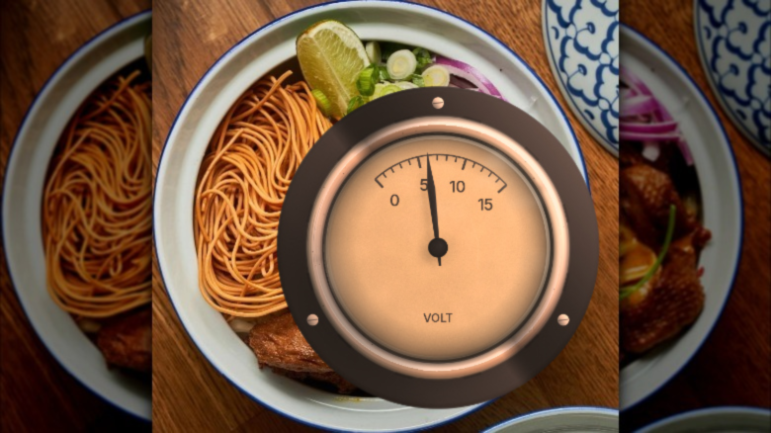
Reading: 6 V
